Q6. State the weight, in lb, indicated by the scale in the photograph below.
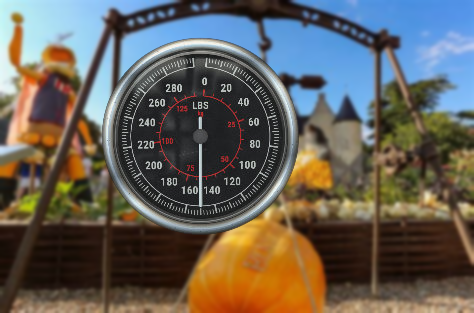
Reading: 150 lb
